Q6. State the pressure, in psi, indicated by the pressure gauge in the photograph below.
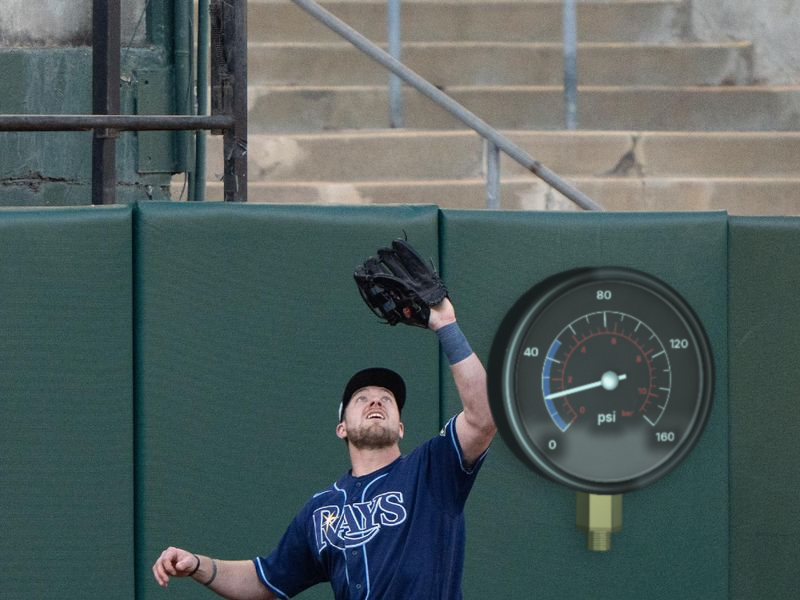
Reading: 20 psi
